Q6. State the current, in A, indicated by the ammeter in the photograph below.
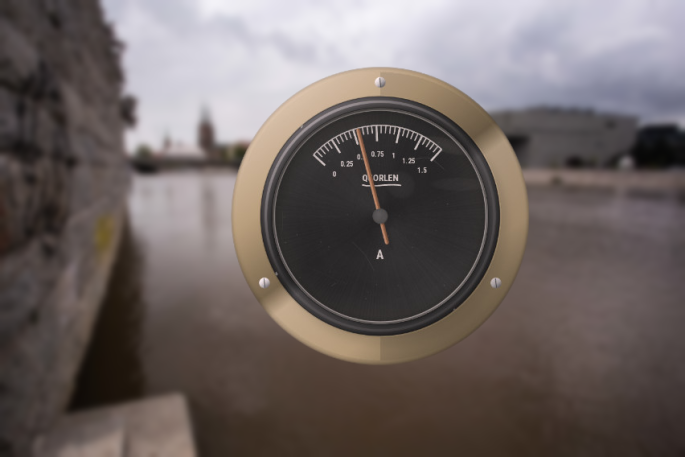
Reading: 0.55 A
